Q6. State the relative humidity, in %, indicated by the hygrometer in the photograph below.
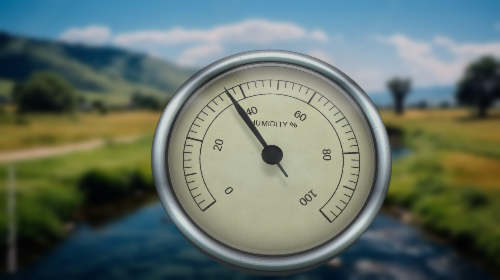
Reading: 36 %
